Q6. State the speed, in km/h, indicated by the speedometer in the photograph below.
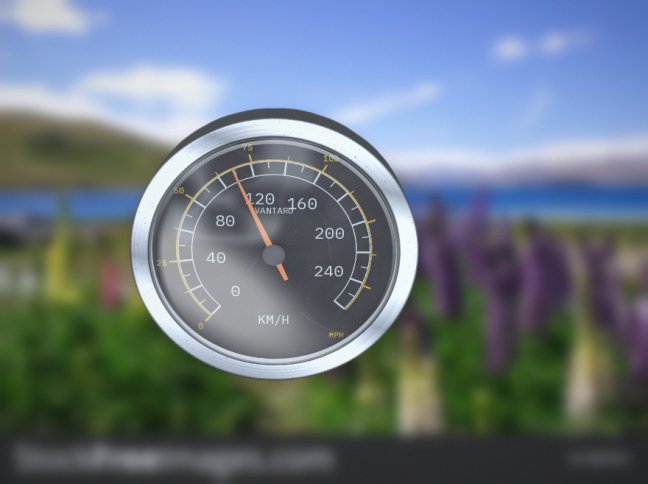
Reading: 110 km/h
